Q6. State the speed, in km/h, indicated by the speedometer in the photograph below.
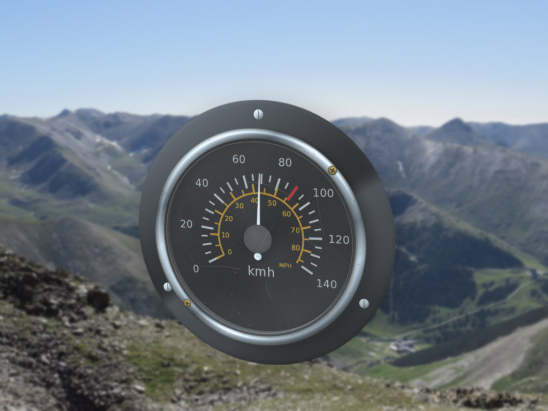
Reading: 70 km/h
